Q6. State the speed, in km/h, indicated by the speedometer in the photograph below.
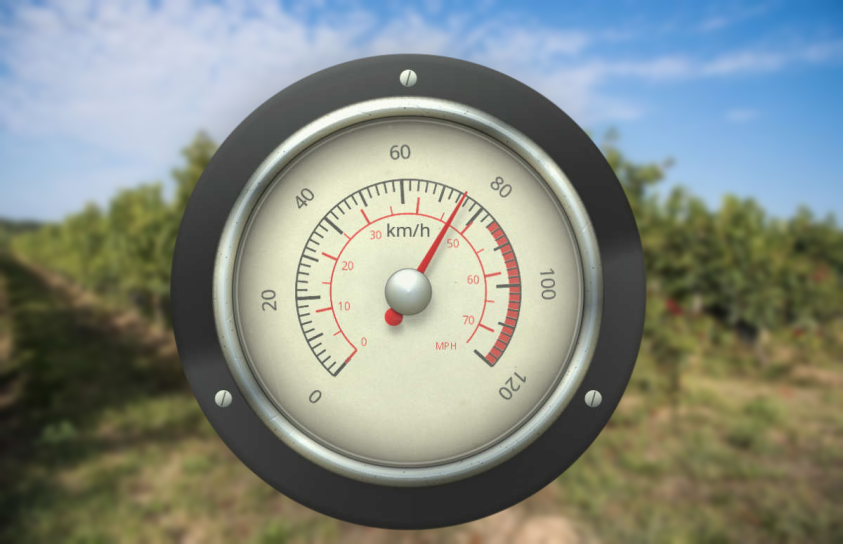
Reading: 75 km/h
